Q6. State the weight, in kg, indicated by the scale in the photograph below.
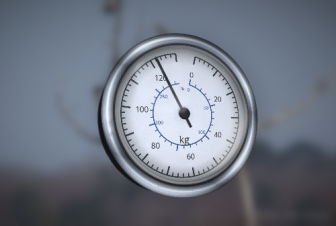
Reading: 122 kg
